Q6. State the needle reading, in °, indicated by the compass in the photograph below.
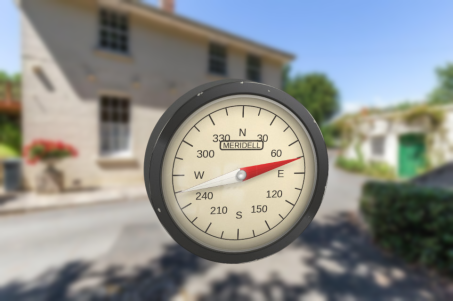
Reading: 75 °
